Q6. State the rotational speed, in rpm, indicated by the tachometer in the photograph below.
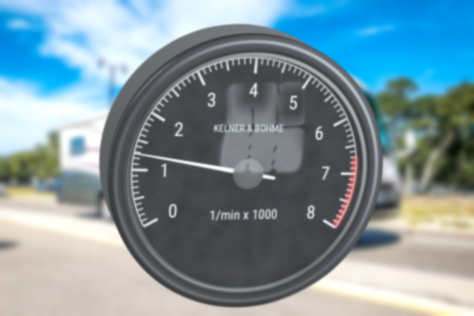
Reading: 1300 rpm
